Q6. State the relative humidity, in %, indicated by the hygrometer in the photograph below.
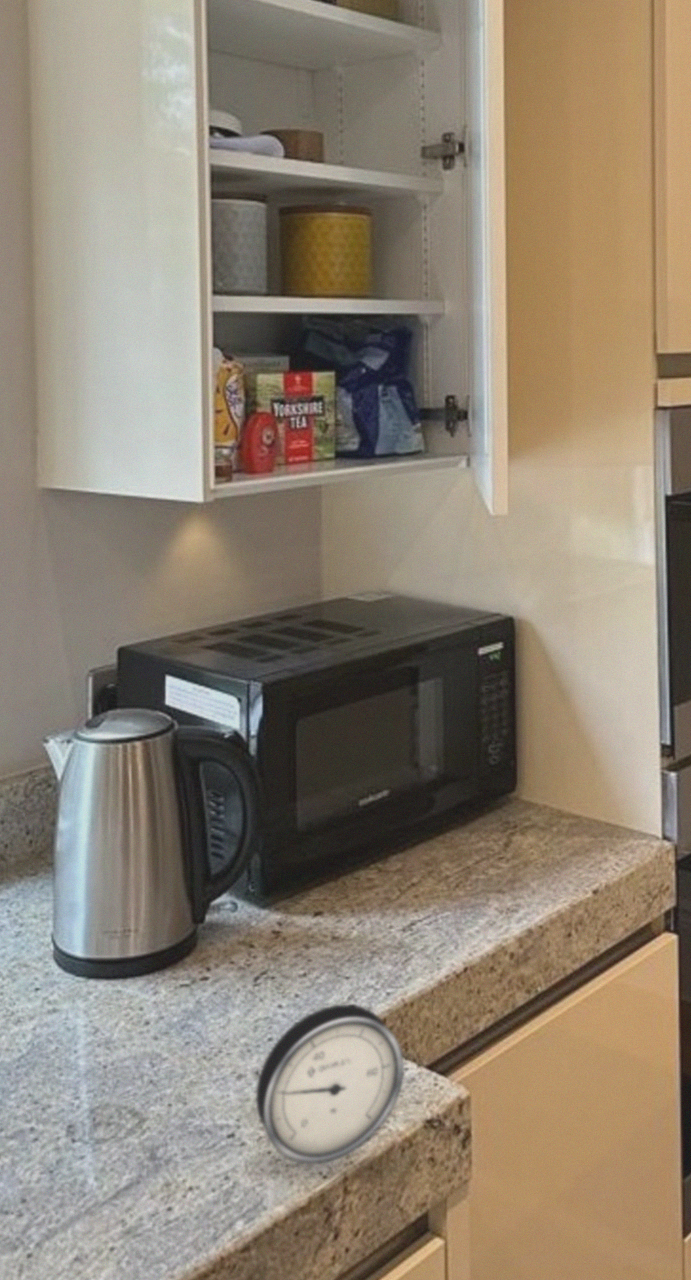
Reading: 20 %
